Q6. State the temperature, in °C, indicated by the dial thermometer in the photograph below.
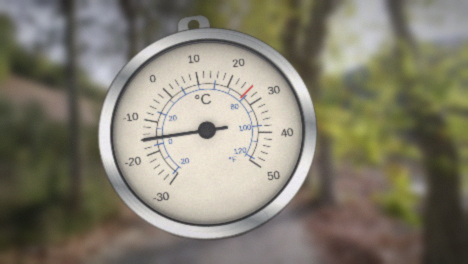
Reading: -16 °C
